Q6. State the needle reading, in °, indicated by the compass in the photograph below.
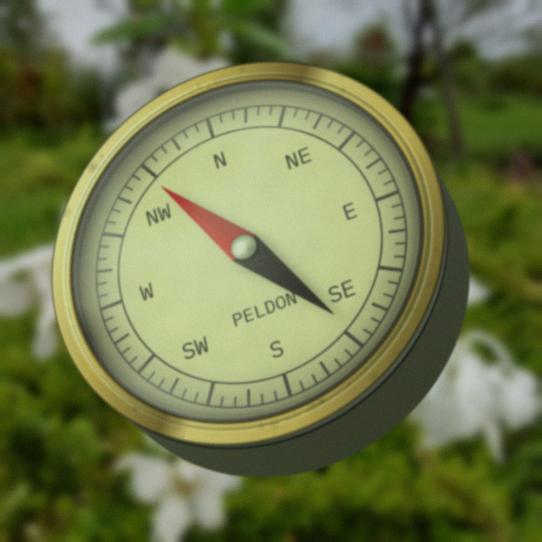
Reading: 327.5 °
